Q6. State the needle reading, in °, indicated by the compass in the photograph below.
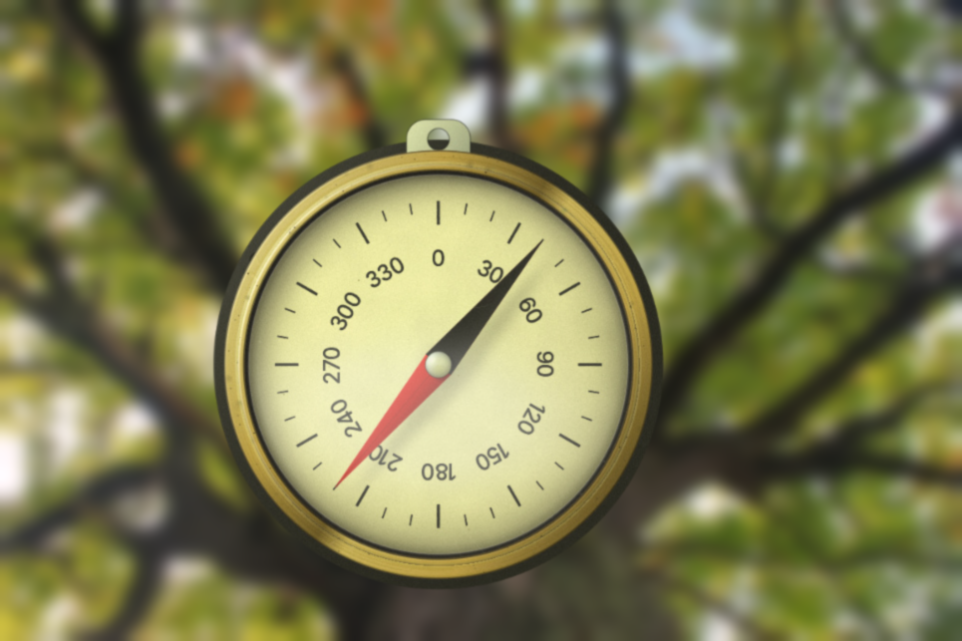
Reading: 220 °
